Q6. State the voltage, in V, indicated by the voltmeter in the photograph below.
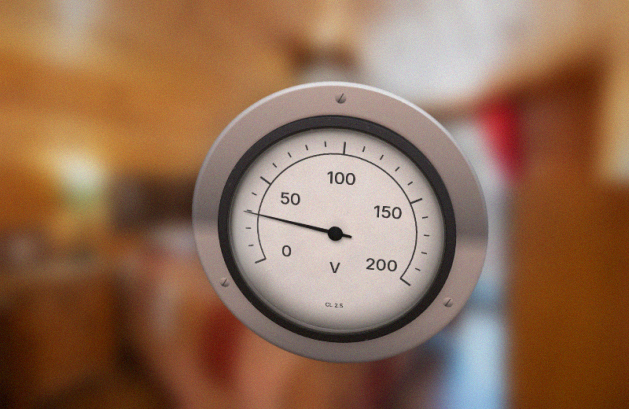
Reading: 30 V
